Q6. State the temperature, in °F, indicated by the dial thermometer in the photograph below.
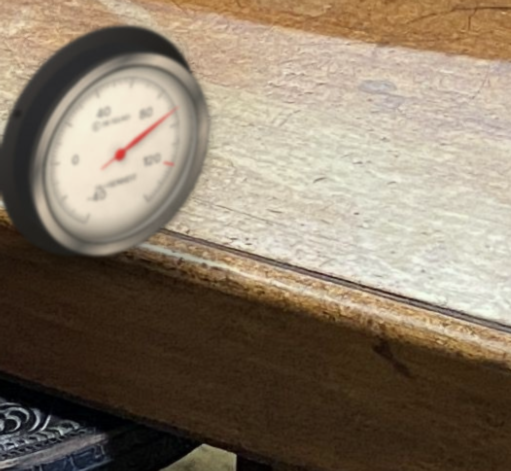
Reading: 90 °F
